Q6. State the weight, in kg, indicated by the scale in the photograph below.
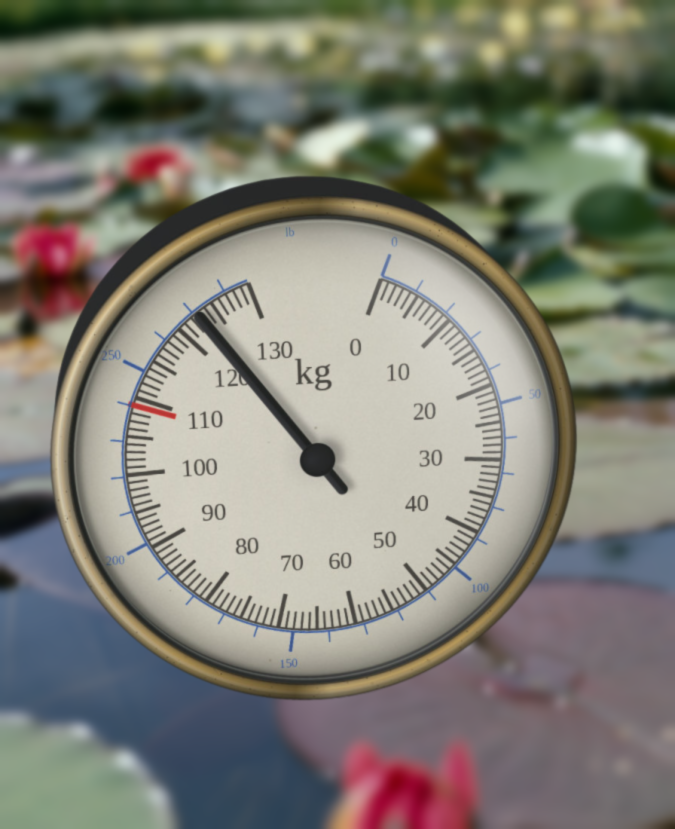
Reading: 123 kg
